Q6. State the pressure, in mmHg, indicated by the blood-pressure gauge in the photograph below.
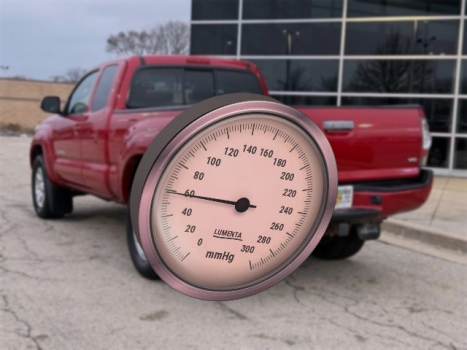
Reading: 60 mmHg
